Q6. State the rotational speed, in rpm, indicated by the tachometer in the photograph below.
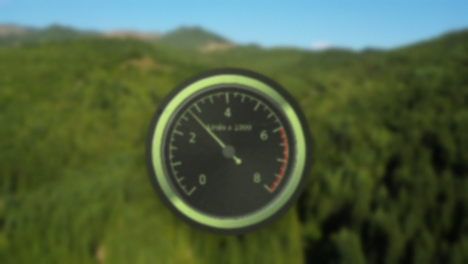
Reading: 2750 rpm
